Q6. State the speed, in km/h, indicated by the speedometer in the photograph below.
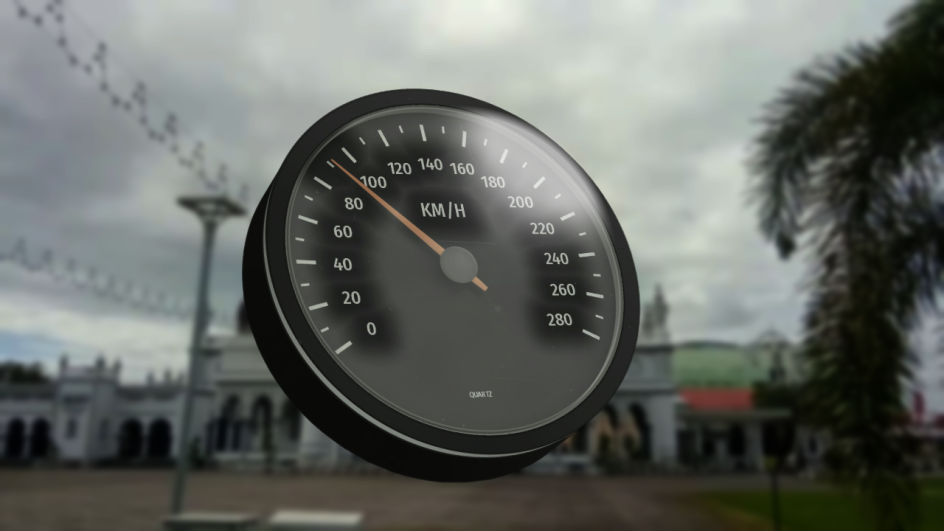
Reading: 90 km/h
